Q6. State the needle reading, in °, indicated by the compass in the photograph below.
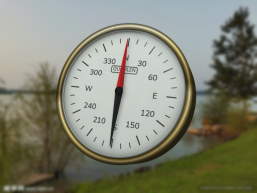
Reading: 0 °
